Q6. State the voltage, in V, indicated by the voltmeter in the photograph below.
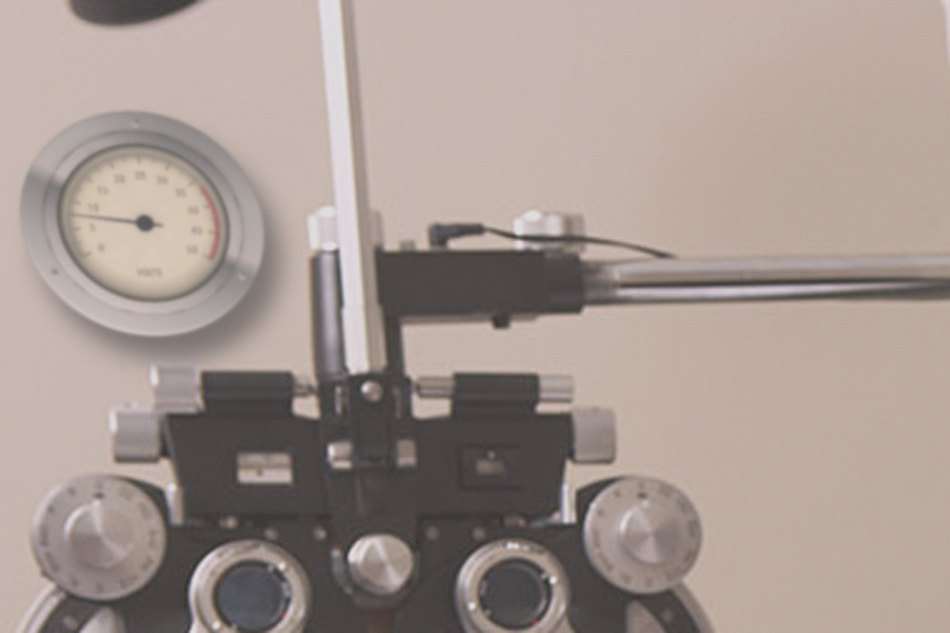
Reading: 7.5 V
